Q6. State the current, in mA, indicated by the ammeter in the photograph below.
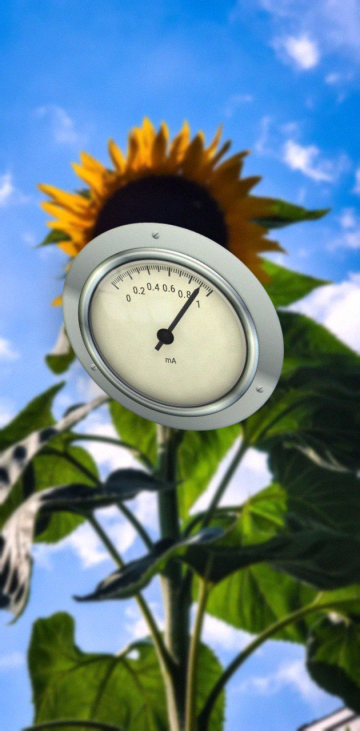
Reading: 0.9 mA
